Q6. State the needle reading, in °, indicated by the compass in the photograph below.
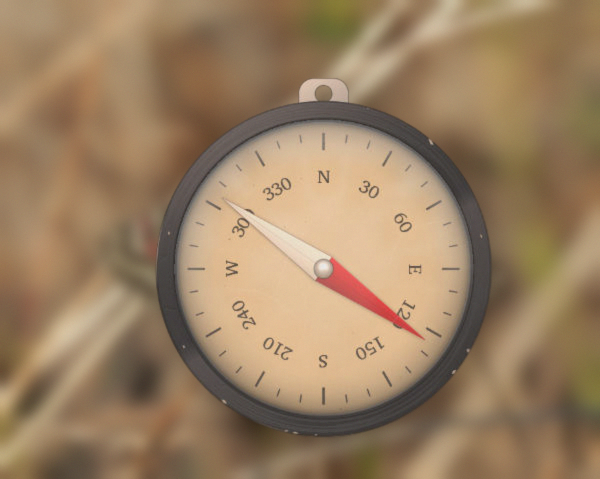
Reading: 125 °
